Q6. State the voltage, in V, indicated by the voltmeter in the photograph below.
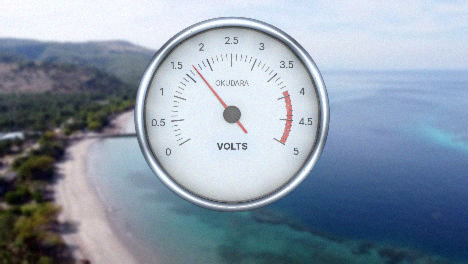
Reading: 1.7 V
